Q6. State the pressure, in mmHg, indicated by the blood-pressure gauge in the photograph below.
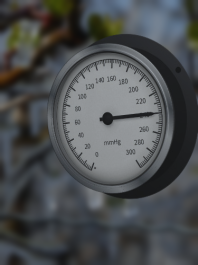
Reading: 240 mmHg
